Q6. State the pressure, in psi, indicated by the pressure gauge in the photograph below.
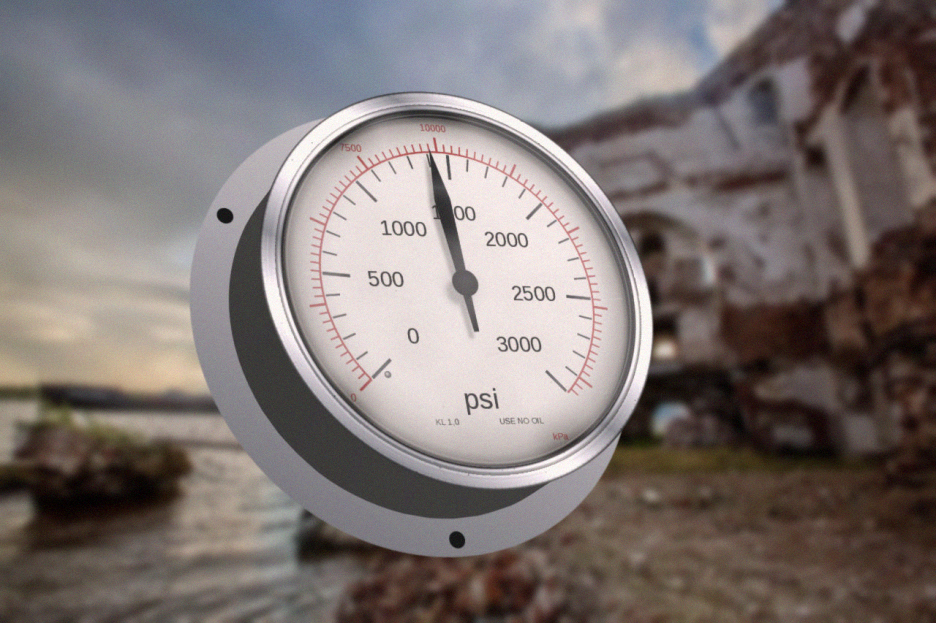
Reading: 1400 psi
